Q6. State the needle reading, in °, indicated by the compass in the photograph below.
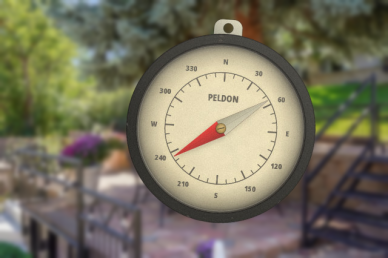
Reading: 235 °
